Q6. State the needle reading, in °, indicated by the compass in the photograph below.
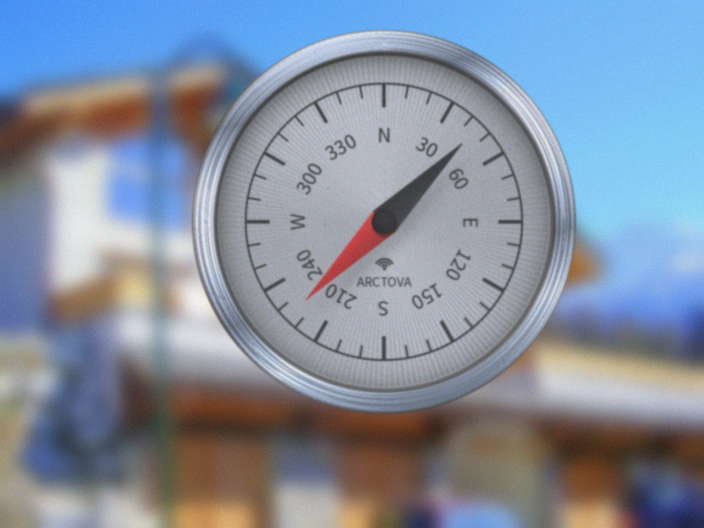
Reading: 225 °
